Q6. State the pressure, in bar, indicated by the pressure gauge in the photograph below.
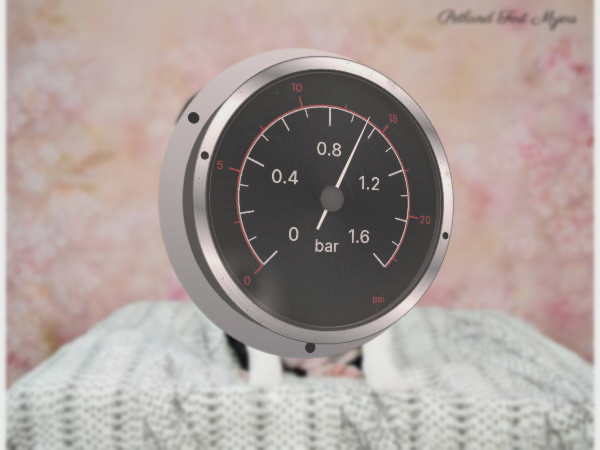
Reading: 0.95 bar
